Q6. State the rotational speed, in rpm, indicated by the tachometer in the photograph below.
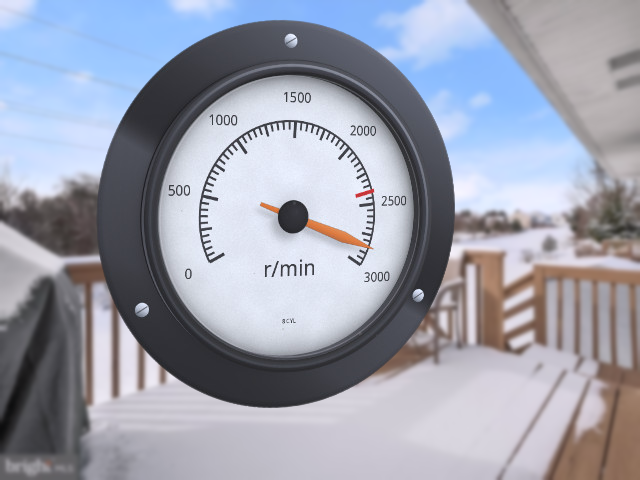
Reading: 2850 rpm
